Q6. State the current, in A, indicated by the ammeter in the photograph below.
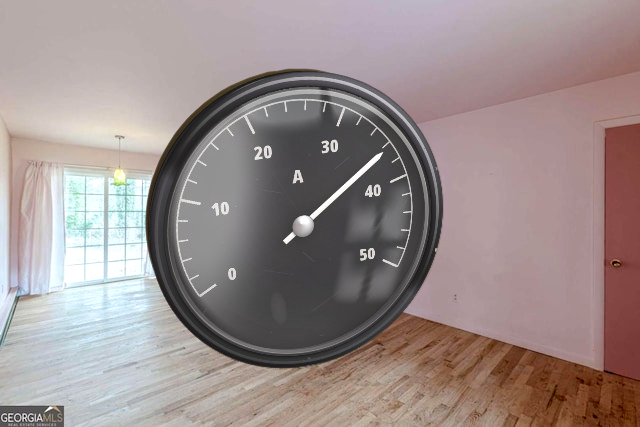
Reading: 36 A
